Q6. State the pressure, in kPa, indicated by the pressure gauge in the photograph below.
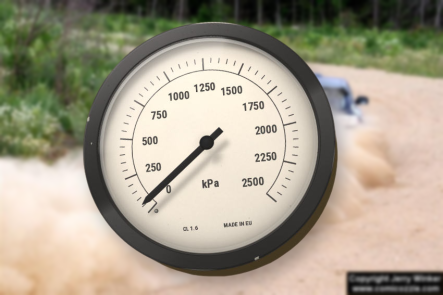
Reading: 50 kPa
